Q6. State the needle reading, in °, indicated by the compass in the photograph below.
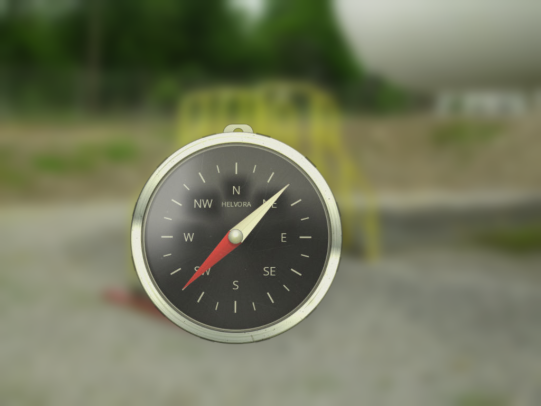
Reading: 225 °
